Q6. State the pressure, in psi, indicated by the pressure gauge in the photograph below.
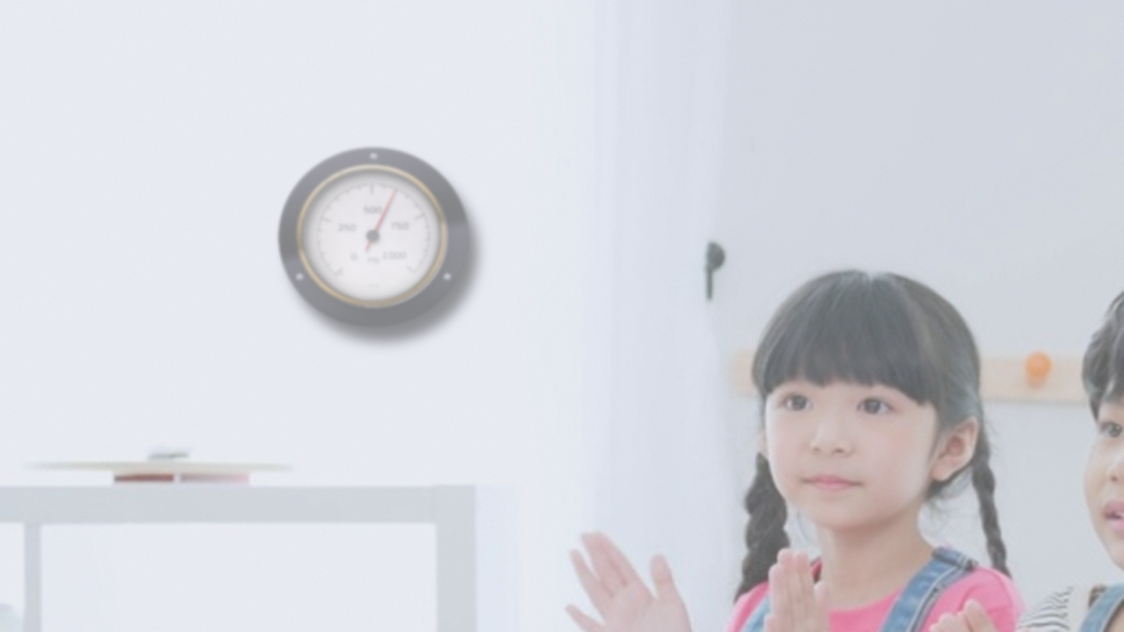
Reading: 600 psi
